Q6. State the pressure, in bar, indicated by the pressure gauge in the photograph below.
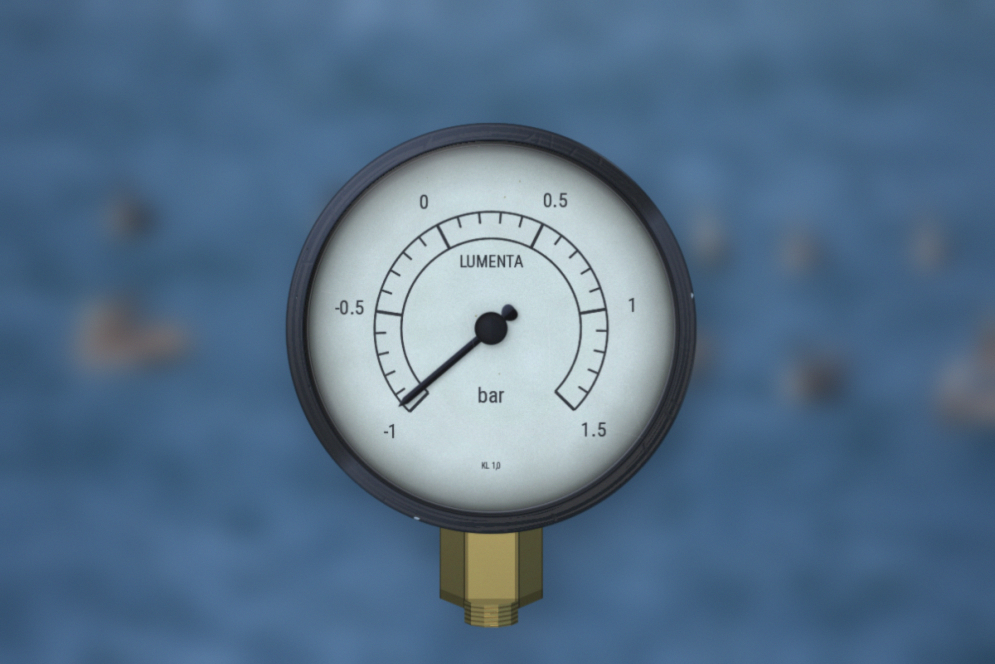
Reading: -0.95 bar
